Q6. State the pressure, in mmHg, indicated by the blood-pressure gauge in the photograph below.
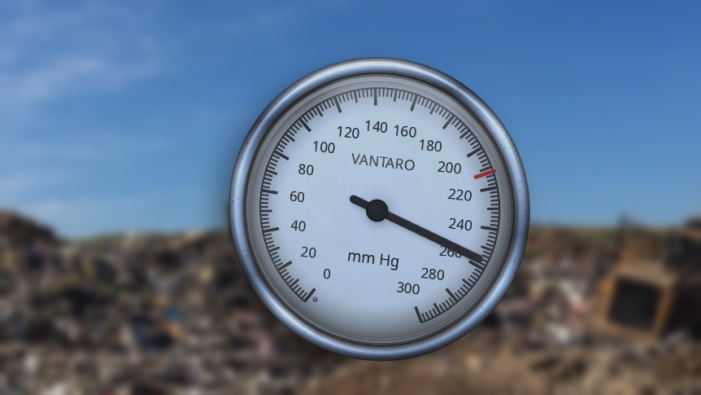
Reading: 256 mmHg
